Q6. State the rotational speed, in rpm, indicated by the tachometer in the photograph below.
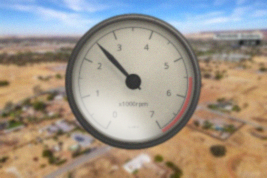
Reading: 2500 rpm
